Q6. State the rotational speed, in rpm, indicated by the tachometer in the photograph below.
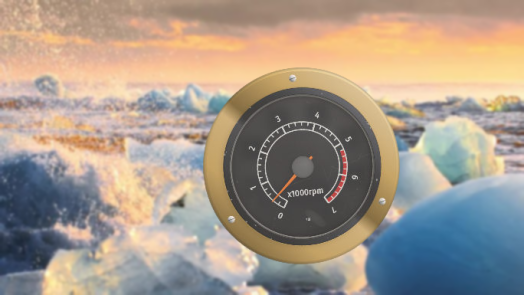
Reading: 400 rpm
